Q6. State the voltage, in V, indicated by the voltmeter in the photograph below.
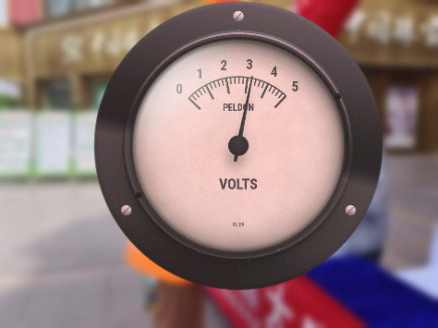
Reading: 3.2 V
